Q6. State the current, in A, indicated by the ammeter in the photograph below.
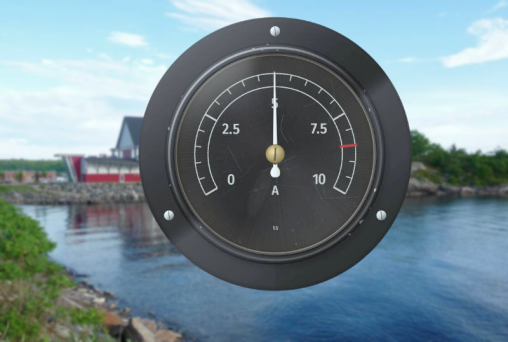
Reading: 5 A
